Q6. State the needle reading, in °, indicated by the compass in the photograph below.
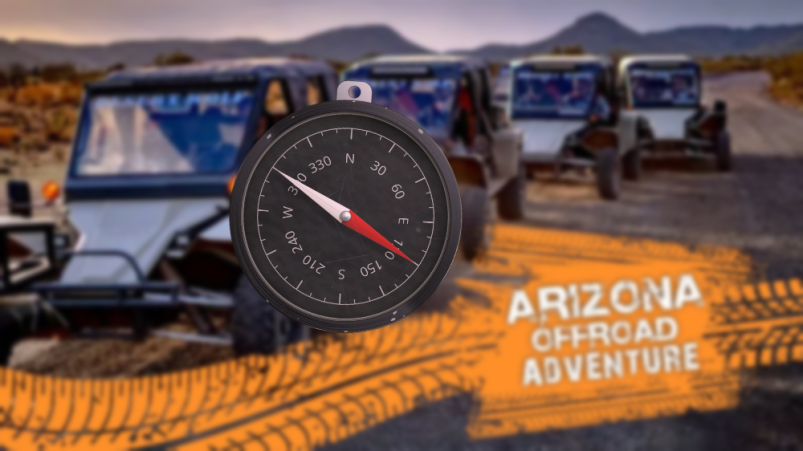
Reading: 120 °
